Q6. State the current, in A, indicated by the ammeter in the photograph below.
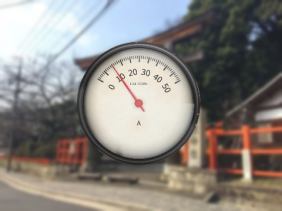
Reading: 10 A
